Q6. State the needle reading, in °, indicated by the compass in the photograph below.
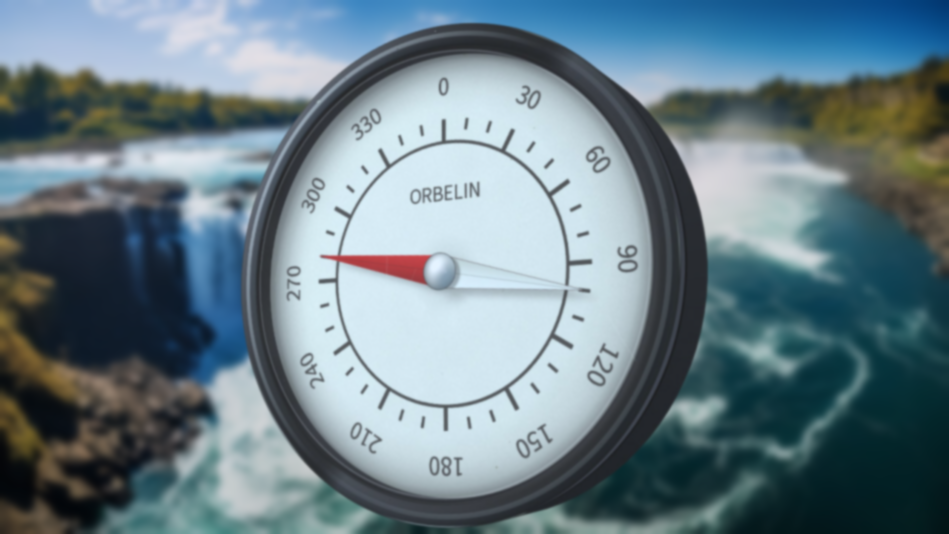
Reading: 280 °
